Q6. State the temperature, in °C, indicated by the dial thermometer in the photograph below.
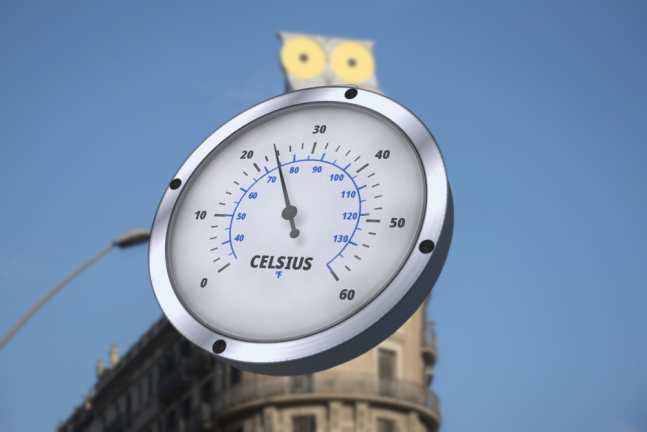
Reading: 24 °C
